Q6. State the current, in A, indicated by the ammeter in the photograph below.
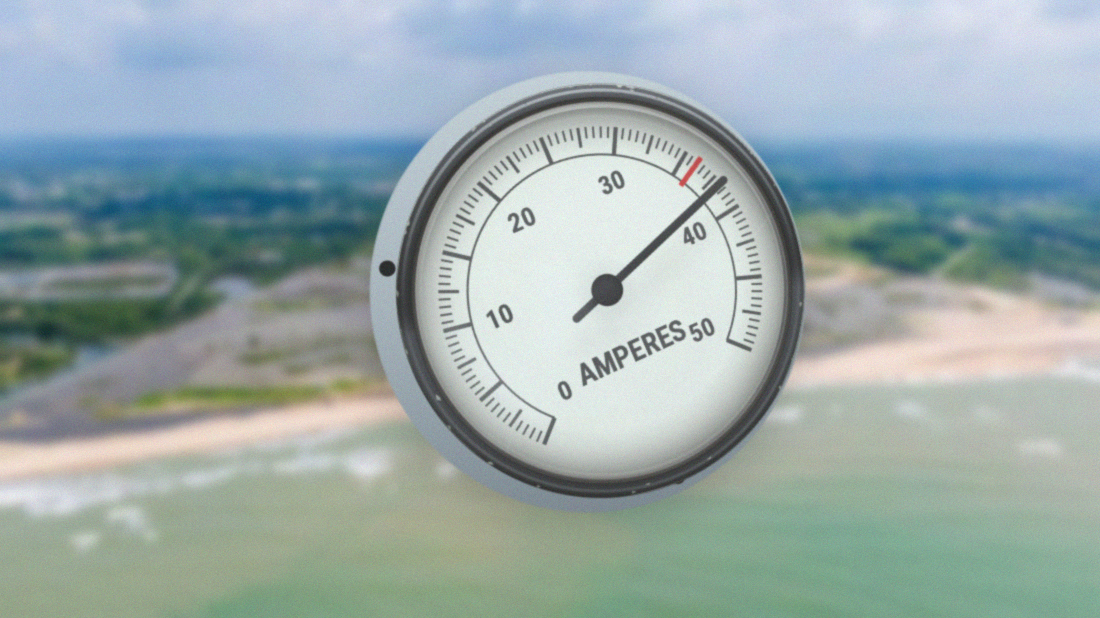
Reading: 38 A
